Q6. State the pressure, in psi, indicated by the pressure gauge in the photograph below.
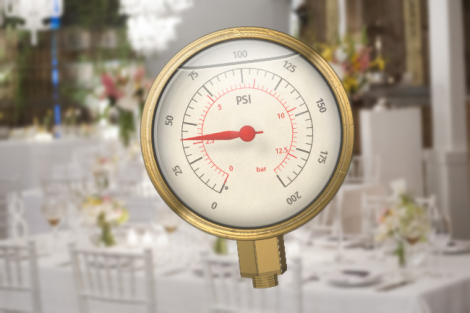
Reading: 40 psi
